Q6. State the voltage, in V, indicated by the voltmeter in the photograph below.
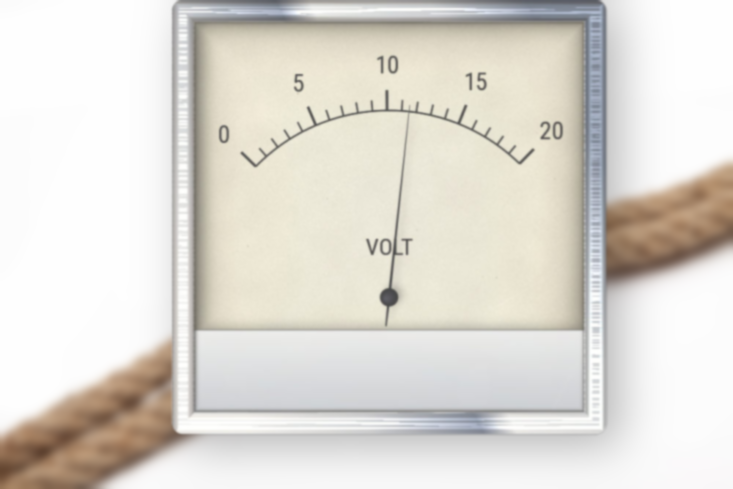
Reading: 11.5 V
